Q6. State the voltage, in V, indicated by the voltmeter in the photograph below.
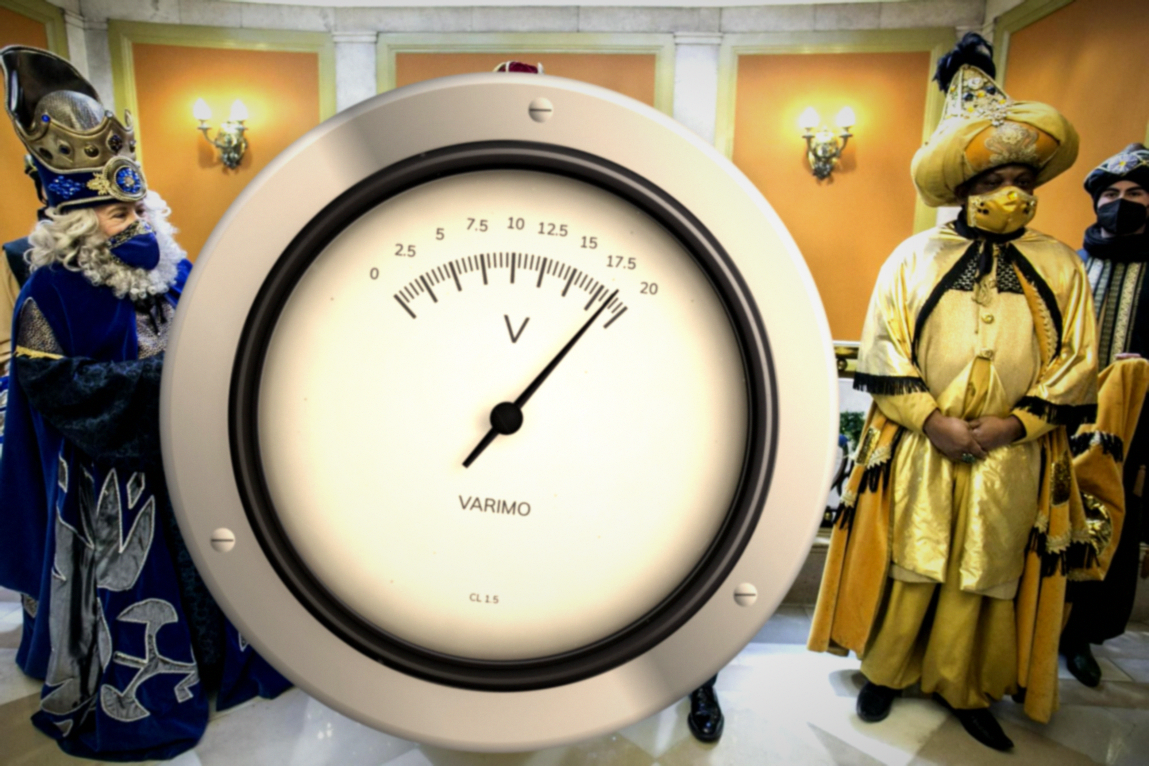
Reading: 18.5 V
